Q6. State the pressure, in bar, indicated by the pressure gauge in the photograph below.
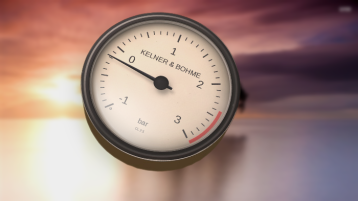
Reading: -0.2 bar
